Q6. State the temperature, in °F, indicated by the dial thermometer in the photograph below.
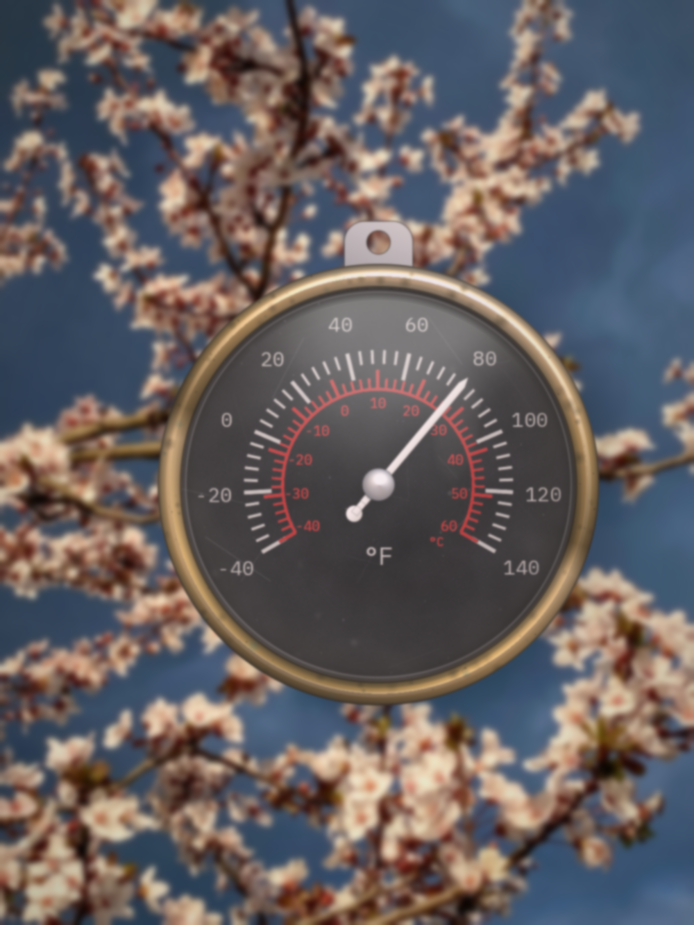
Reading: 80 °F
